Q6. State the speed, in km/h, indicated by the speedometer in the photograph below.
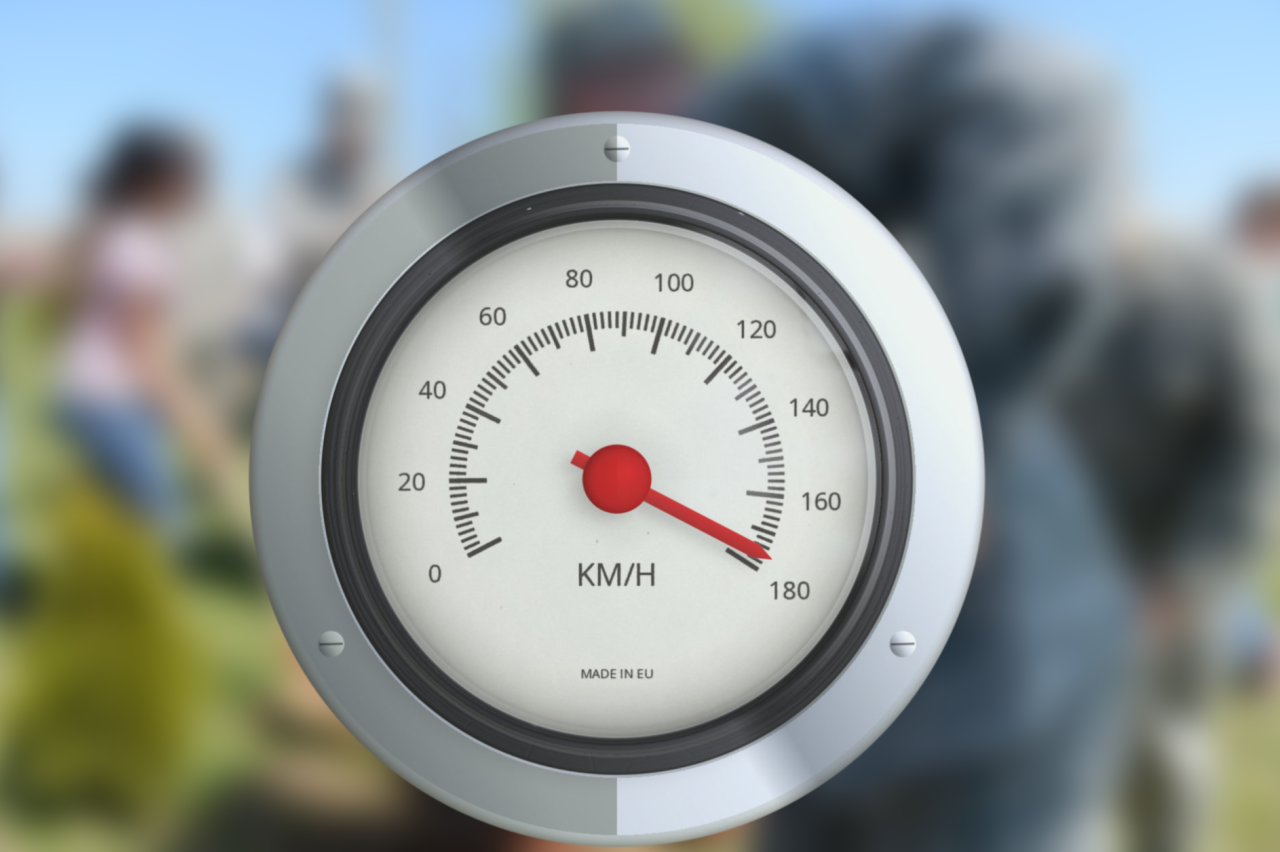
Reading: 176 km/h
